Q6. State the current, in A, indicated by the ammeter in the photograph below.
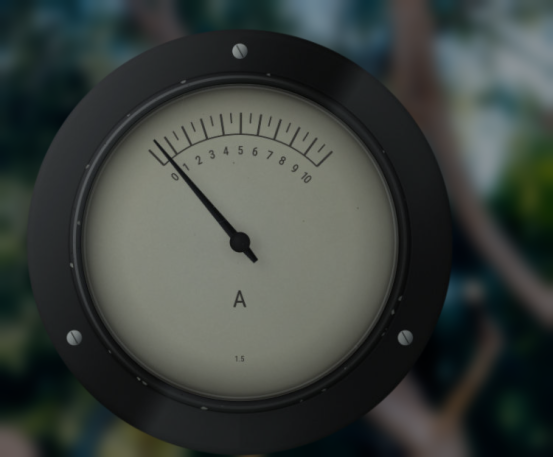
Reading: 0.5 A
